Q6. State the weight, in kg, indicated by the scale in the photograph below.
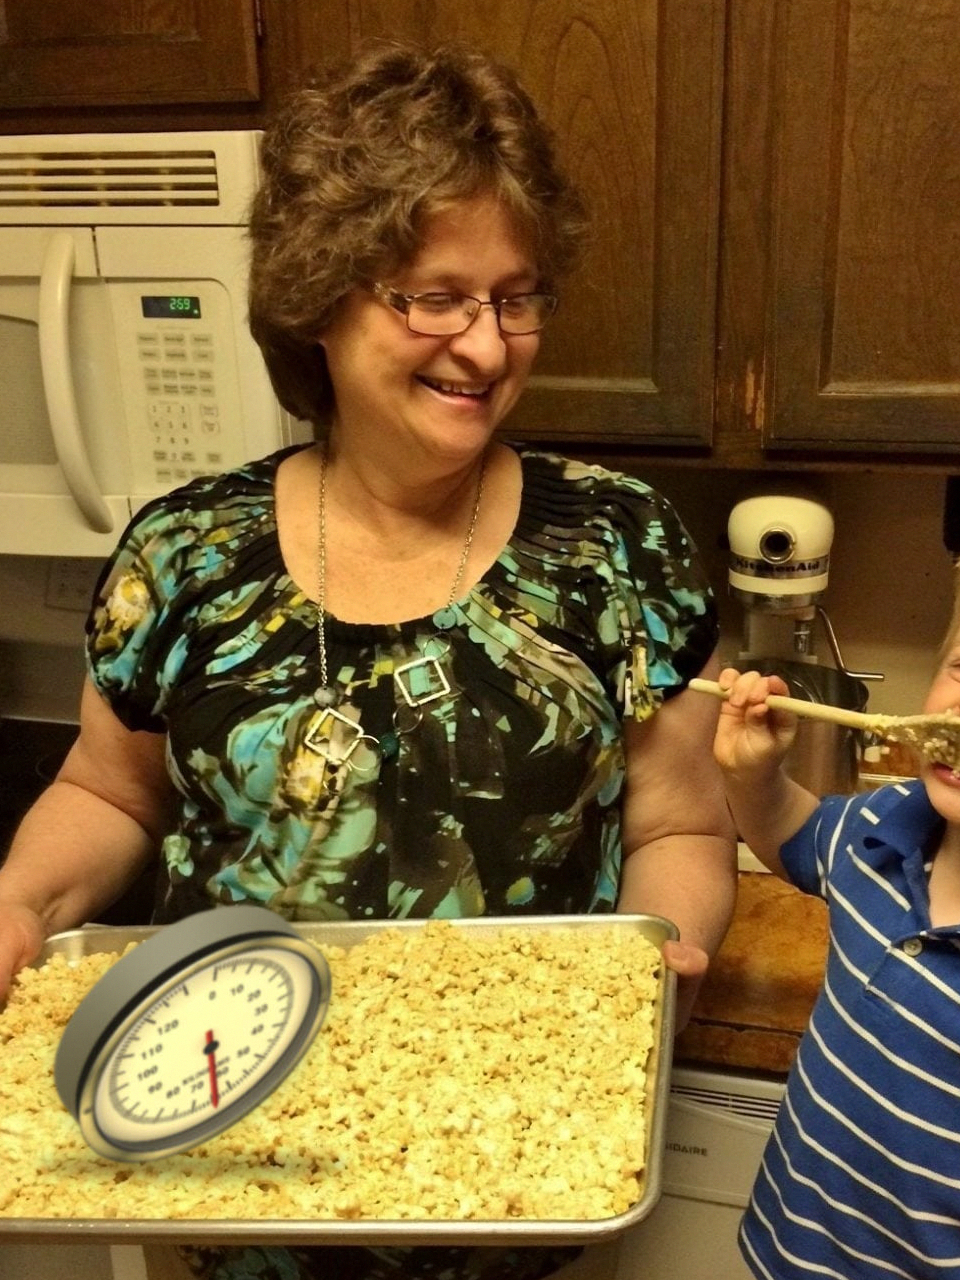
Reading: 65 kg
